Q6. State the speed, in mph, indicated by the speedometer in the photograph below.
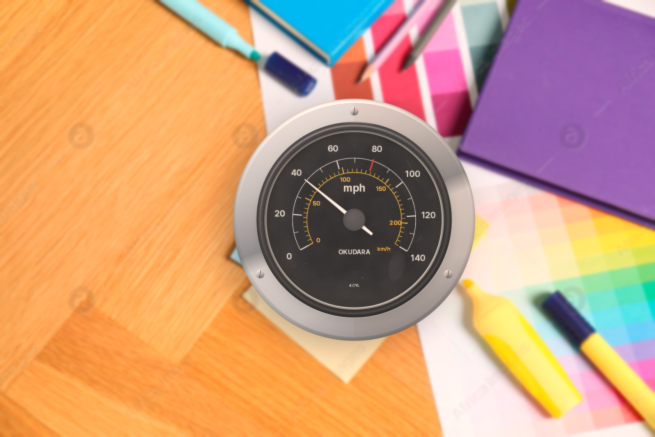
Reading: 40 mph
